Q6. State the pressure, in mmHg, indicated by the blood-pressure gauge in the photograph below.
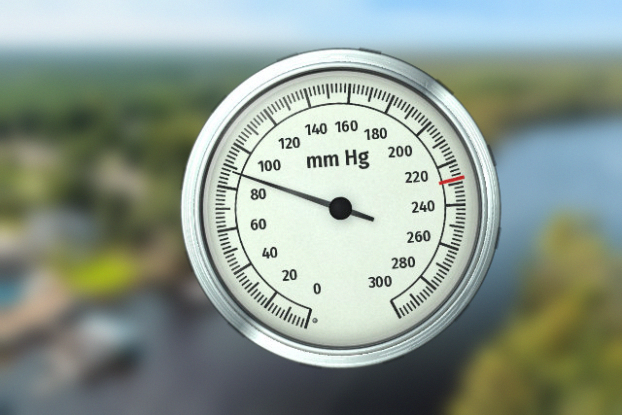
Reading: 88 mmHg
